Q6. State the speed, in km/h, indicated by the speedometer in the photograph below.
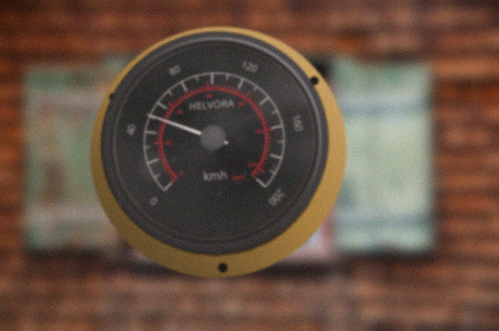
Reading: 50 km/h
